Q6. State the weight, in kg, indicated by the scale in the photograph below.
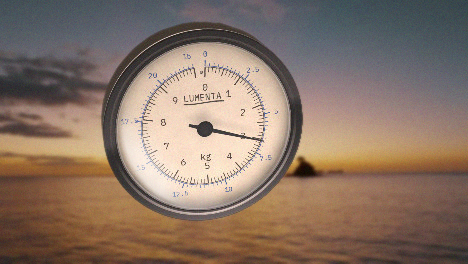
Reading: 3 kg
